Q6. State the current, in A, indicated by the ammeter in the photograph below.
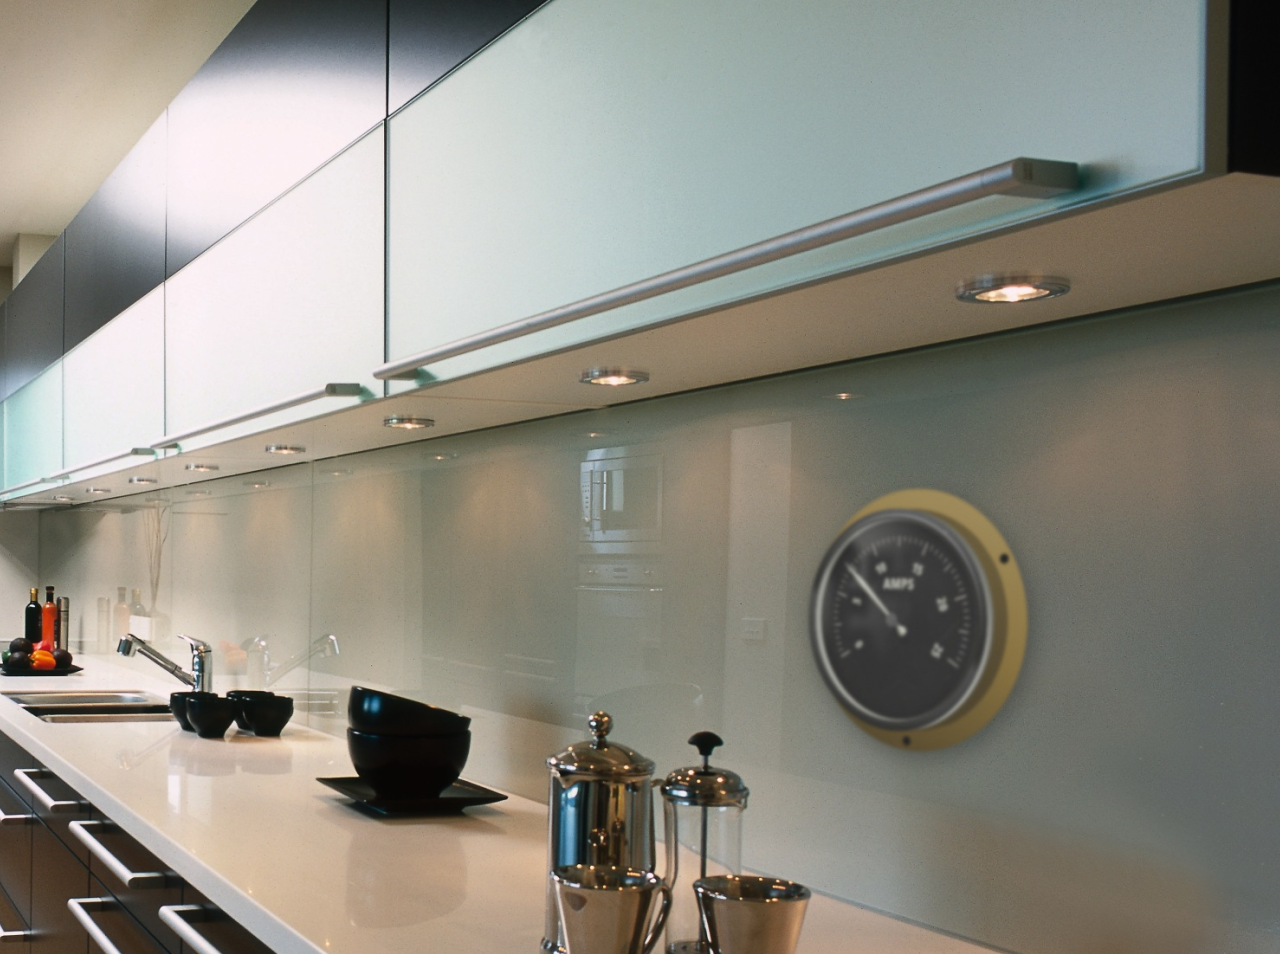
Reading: 7.5 A
